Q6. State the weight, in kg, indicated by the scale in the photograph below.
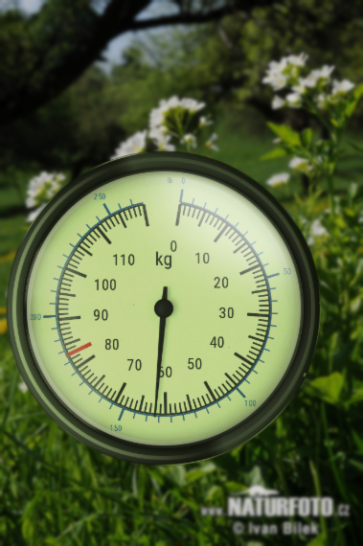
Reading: 62 kg
